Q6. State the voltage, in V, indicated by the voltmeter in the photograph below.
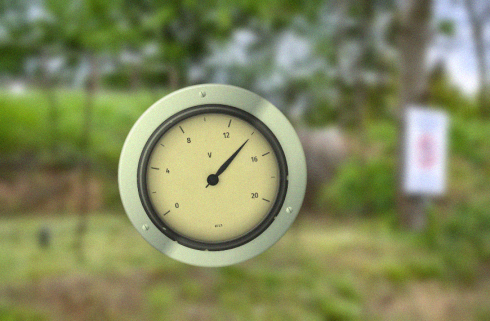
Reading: 14 V
